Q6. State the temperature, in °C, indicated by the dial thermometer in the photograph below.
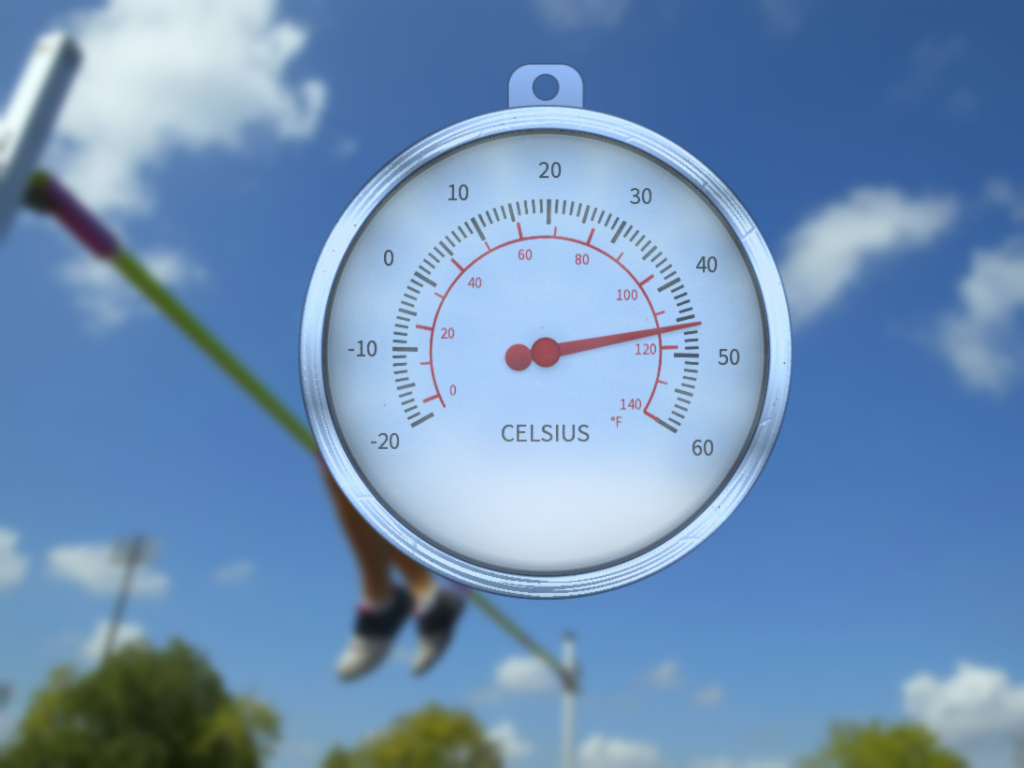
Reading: 46 °C
